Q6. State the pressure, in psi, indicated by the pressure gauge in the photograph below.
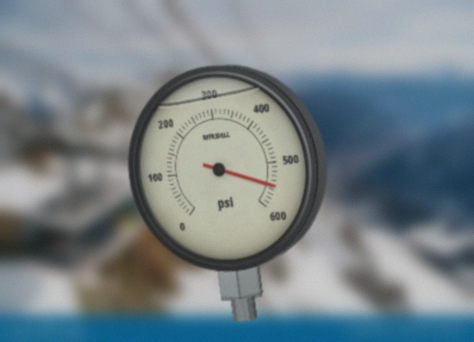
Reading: 550 psi
